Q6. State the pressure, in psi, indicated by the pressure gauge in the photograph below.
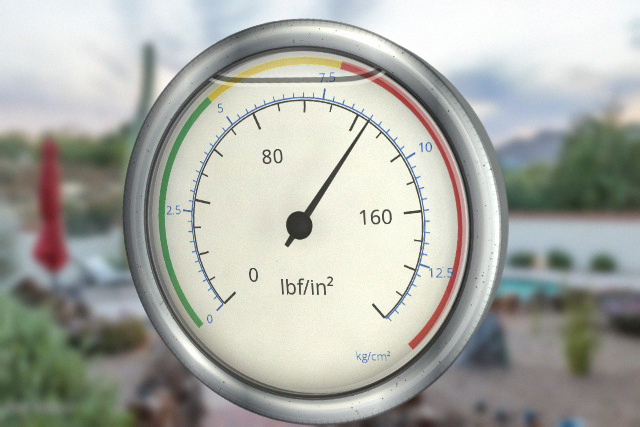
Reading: 125 psi
